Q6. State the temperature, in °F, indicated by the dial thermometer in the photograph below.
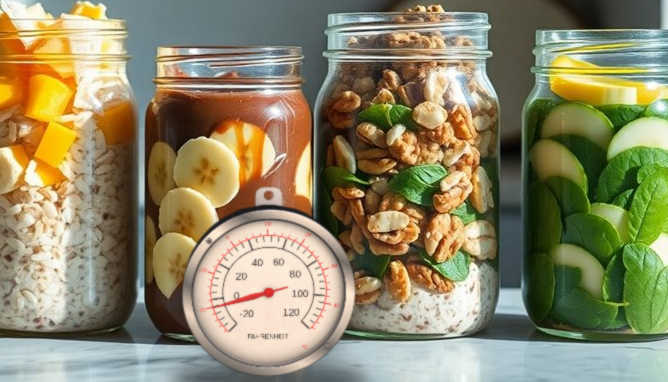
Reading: -4 °F
